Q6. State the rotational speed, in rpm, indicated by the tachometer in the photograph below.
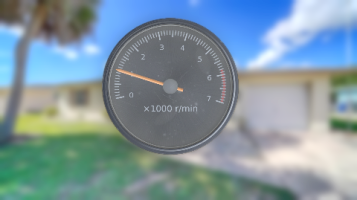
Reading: 1000 rpm
